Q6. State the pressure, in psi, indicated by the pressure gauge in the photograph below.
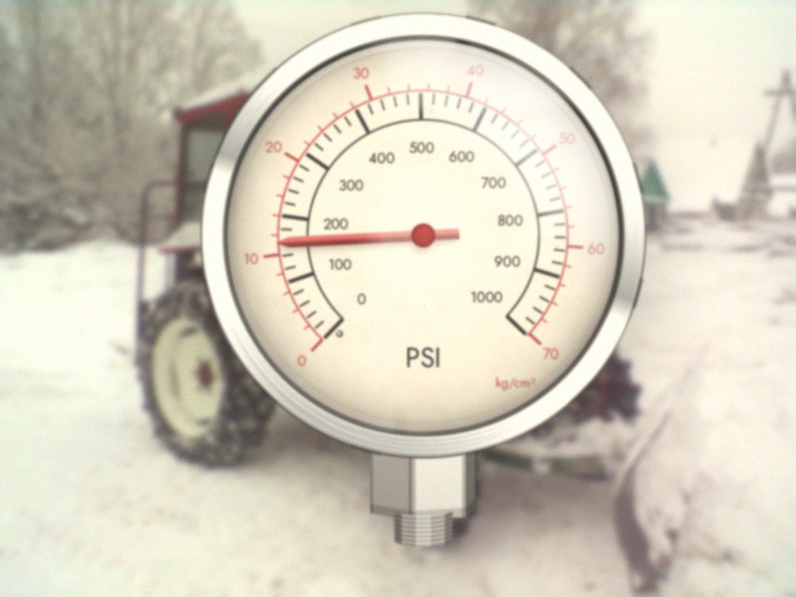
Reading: 160 psi
